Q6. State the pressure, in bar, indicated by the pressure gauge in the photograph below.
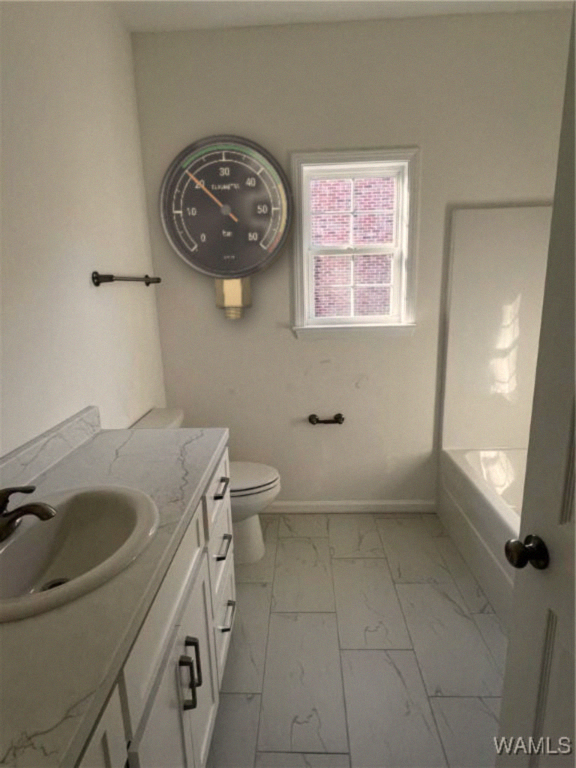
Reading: 20 bar
